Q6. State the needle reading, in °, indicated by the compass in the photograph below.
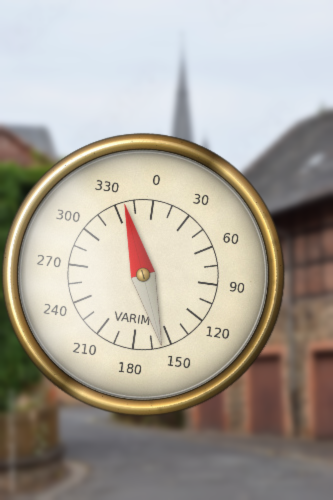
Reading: 337.5 °
